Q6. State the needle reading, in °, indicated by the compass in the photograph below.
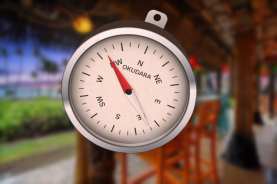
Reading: 310 °
